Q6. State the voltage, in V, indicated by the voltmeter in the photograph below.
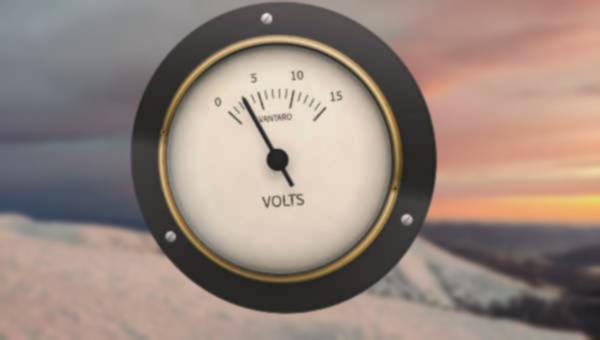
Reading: 3 V
